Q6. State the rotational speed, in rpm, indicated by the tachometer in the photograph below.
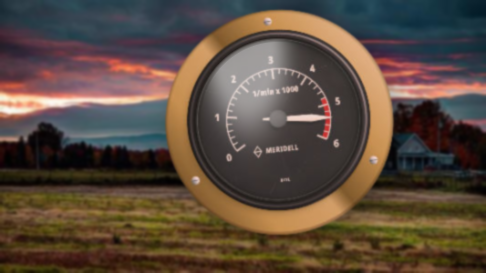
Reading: 5400 rpm
